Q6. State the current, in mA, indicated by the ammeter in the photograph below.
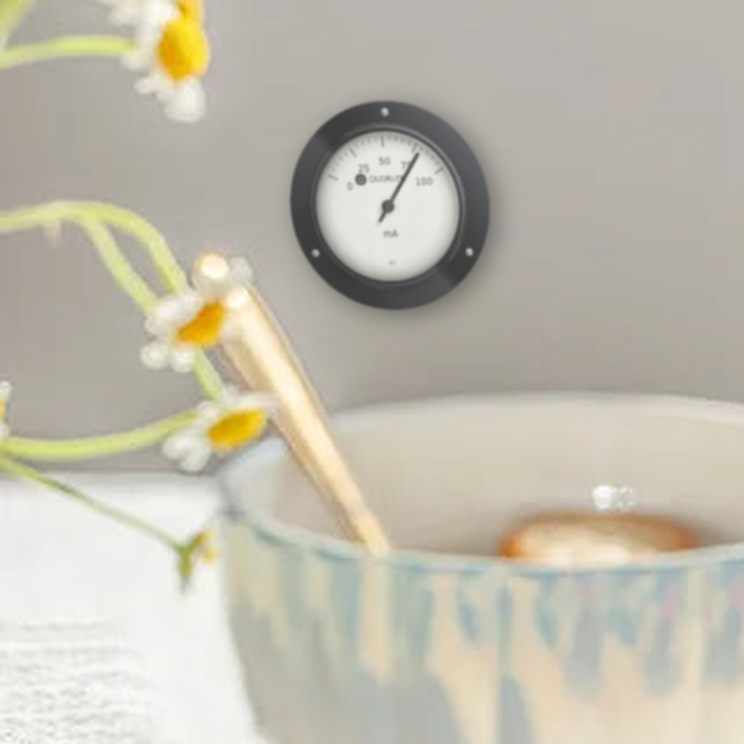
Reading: 80 mA
